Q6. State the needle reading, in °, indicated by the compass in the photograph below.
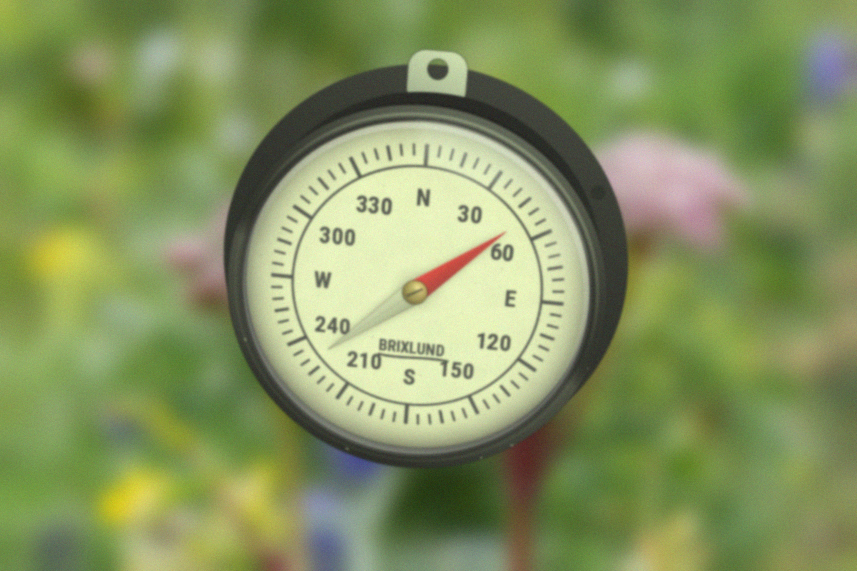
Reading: 50 °
